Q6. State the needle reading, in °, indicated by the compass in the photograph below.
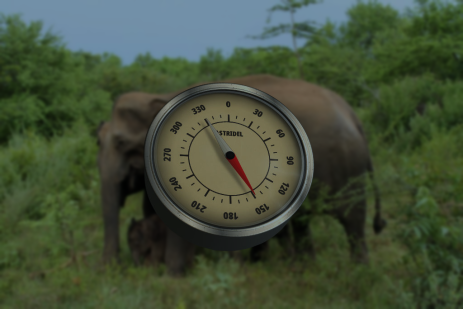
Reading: 150 °
